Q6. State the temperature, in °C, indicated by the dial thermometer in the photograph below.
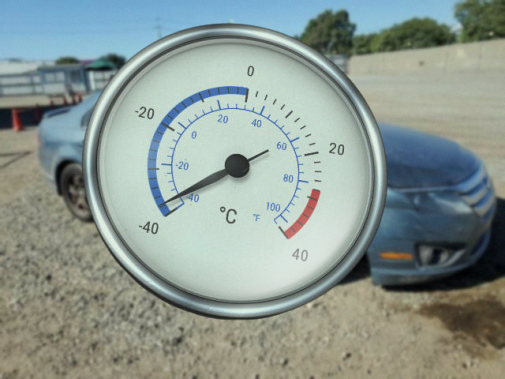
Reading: -38 °C
